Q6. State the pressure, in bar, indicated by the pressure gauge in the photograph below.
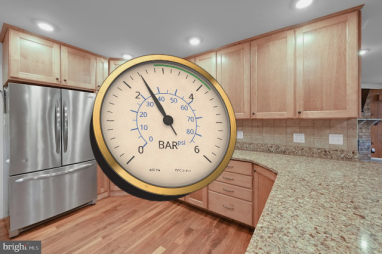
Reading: 2.4 bar
